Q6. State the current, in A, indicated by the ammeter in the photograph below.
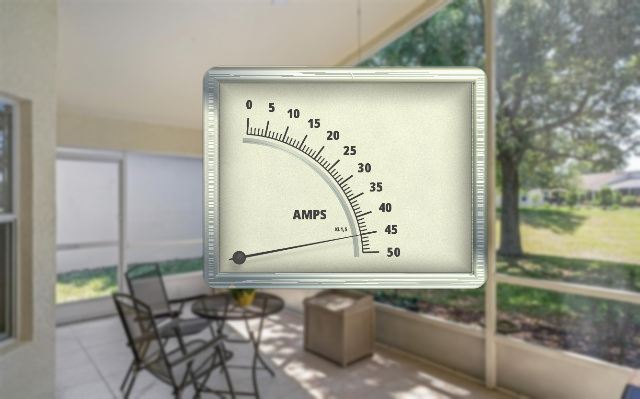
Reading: 45 A
